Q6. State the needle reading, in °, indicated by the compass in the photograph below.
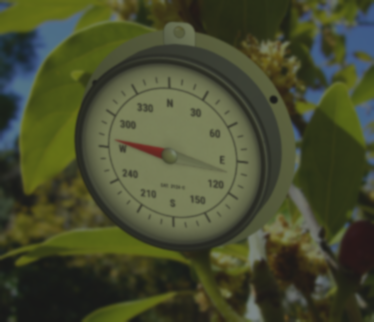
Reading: 280 °
